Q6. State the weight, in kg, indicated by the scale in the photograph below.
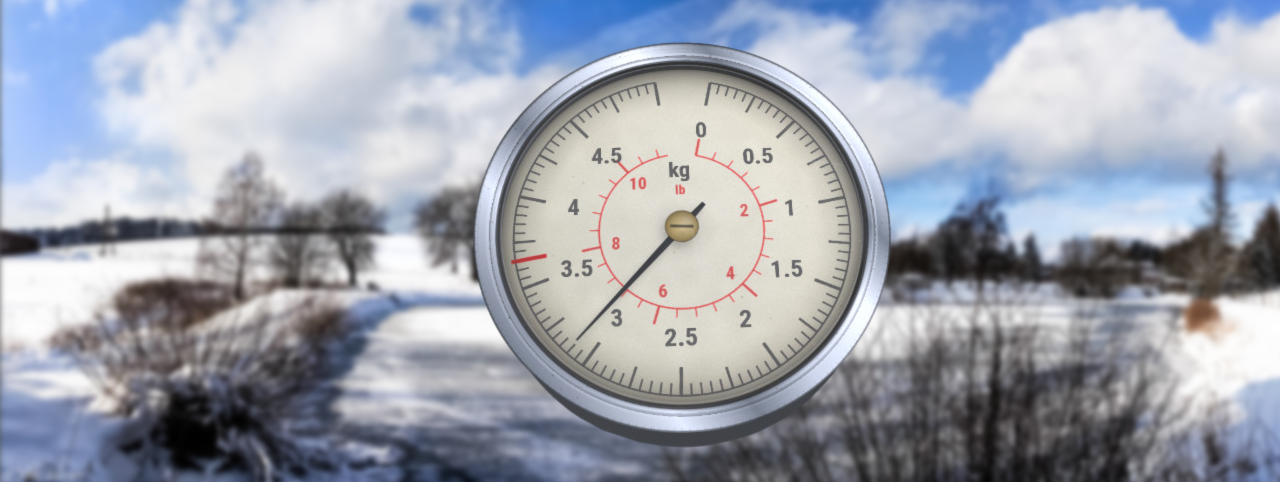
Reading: 3.1 kg
